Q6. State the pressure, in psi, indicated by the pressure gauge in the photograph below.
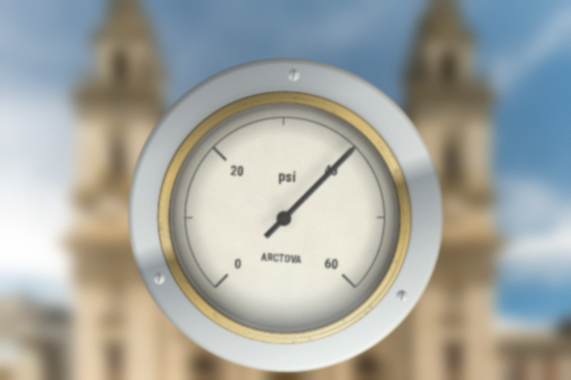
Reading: 40 psi
